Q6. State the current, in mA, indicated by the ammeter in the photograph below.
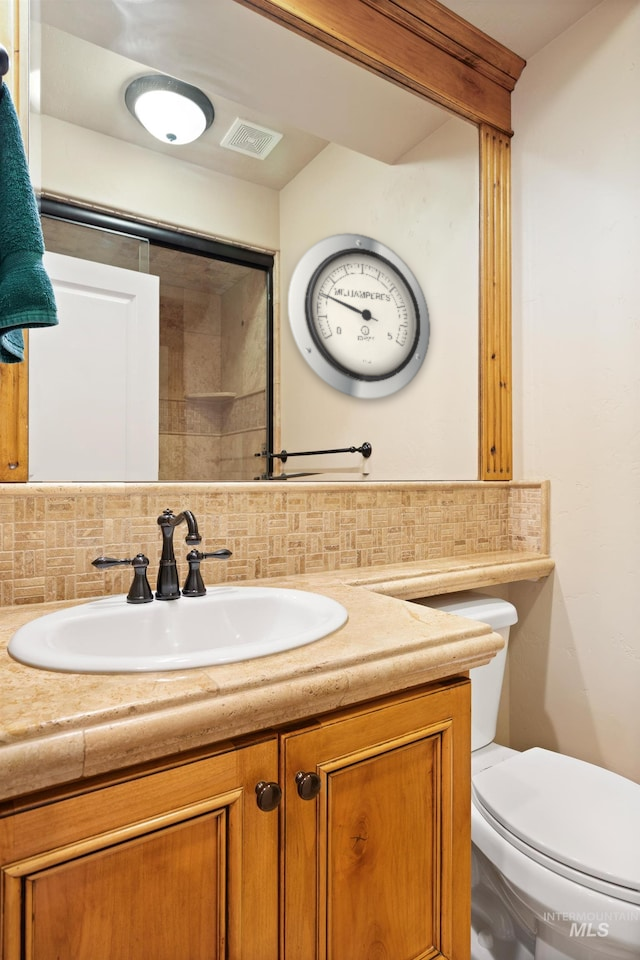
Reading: 1 mA
